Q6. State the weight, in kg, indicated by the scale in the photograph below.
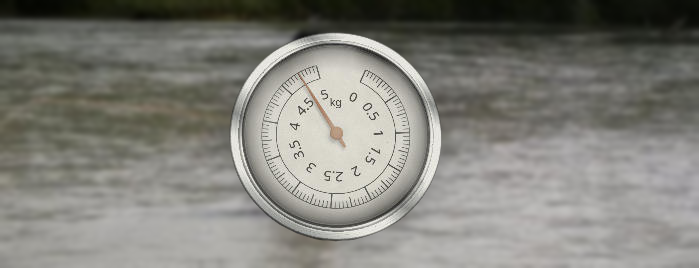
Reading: 4.75 kg
